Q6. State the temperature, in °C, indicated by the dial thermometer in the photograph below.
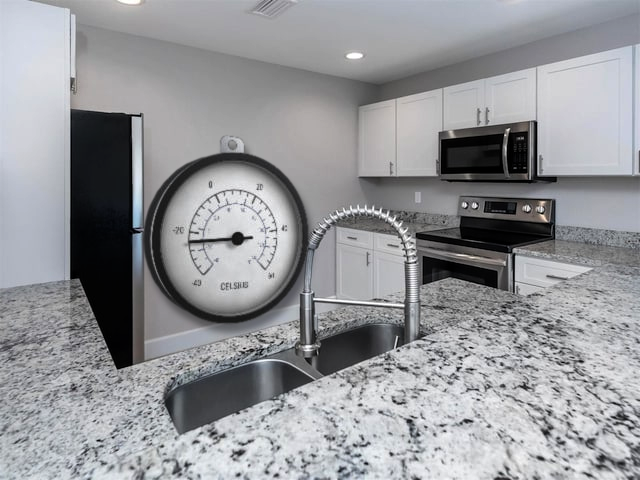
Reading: -24 °C
